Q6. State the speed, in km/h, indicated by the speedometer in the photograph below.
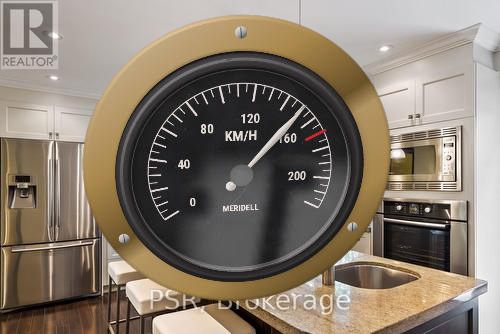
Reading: 150 km/h
